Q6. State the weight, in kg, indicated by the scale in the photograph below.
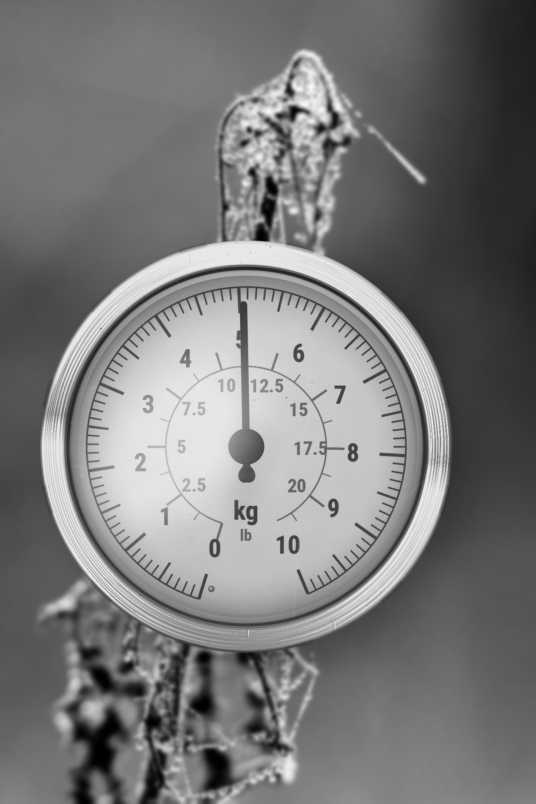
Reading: 5.05 kg
